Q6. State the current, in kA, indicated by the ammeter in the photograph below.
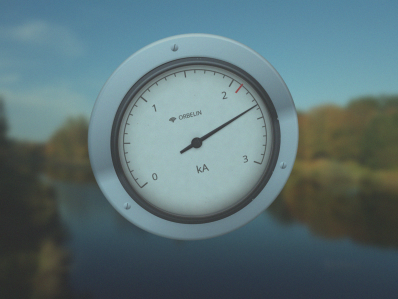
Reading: 2.35 kA
